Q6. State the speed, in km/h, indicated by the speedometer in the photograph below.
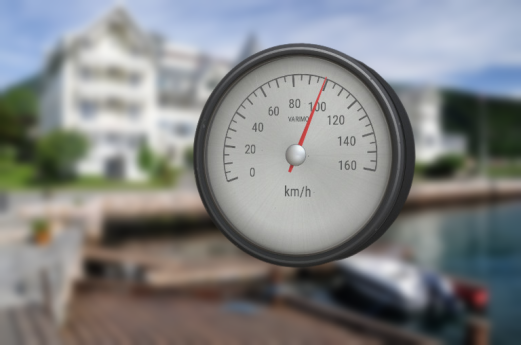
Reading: 100 km/h
